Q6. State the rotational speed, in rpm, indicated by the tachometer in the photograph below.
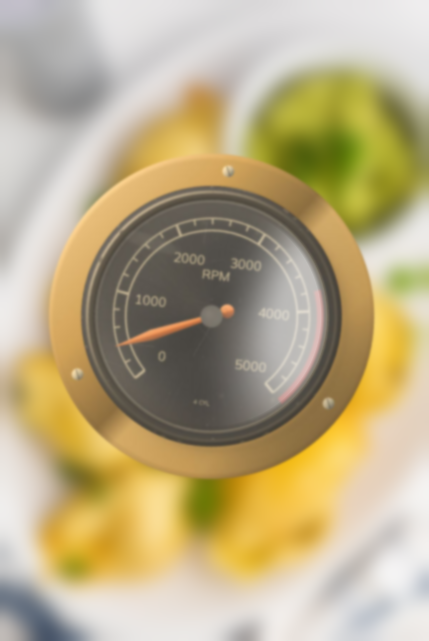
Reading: 400 rpm
